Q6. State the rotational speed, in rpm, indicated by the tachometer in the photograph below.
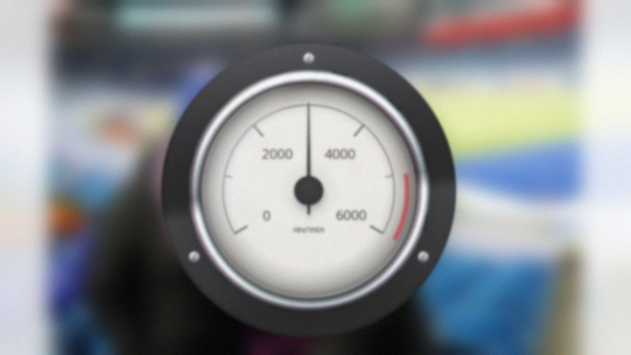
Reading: 3000 rpm
